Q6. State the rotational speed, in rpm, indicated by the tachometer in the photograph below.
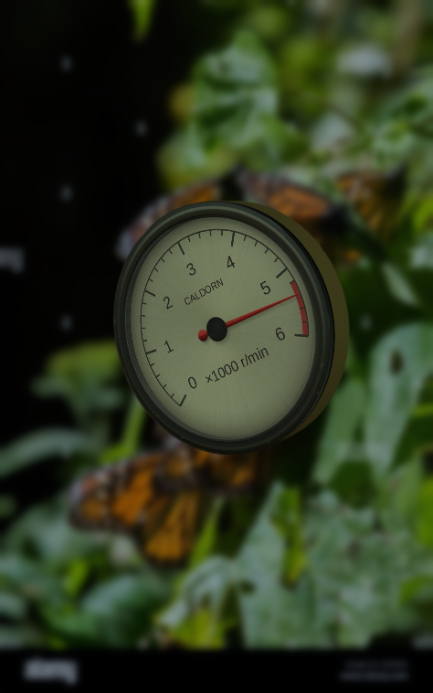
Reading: 5400 rpm
